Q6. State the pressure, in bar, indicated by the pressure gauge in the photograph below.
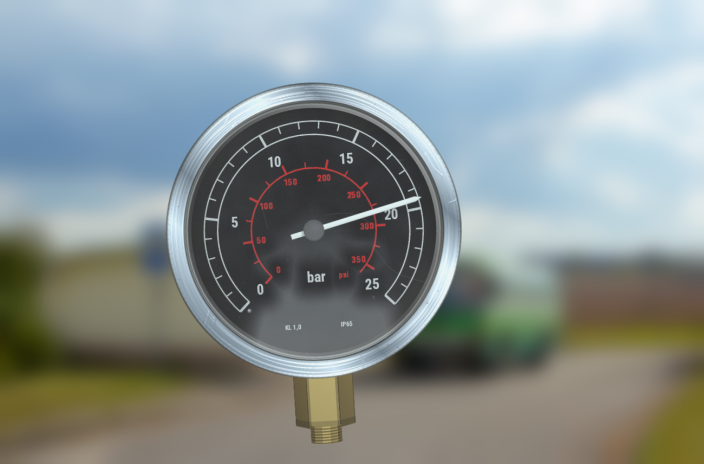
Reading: 19.5 bar
